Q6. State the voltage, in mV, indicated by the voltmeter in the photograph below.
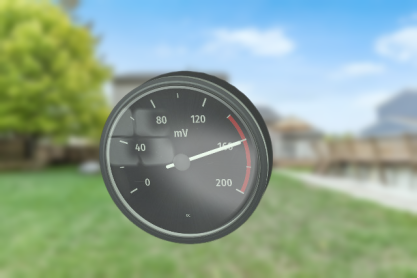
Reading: 160 mV
